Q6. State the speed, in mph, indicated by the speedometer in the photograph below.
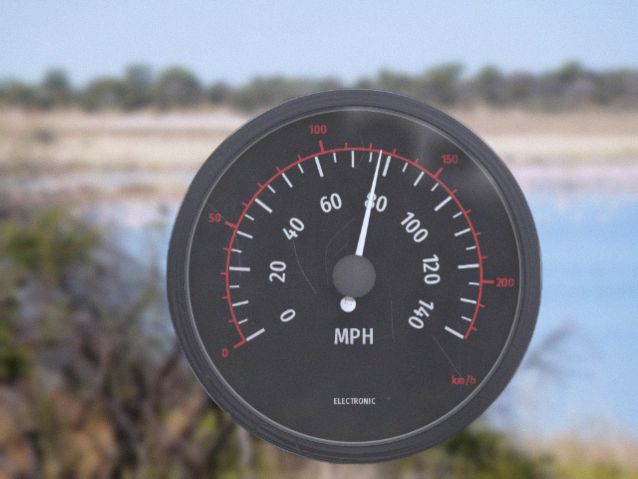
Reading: 77.5 mph
